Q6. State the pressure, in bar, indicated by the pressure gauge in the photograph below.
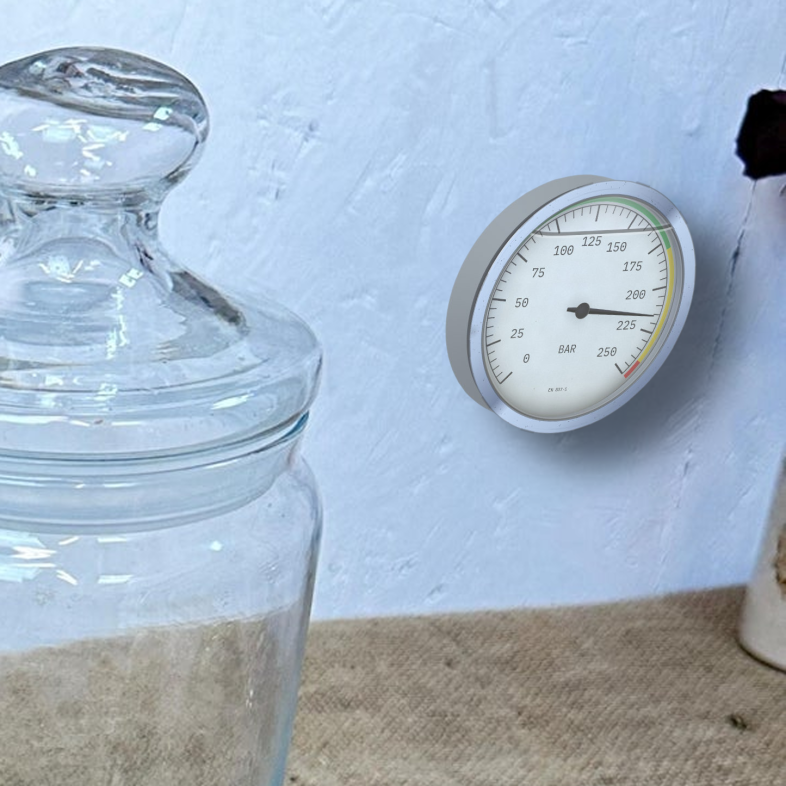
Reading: 215 bar
